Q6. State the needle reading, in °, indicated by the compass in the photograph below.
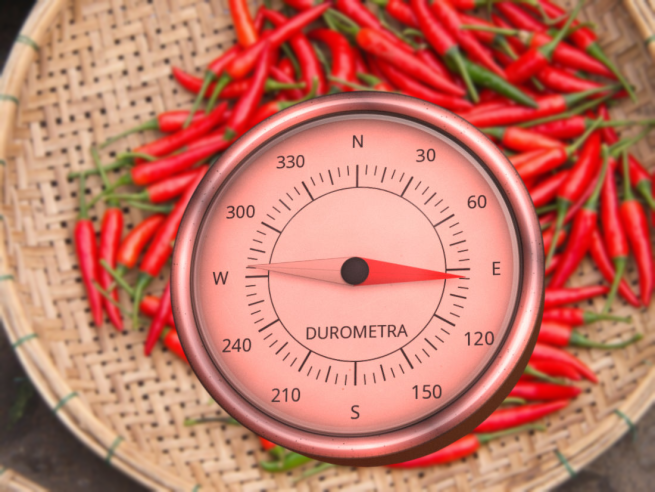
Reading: 95 °
